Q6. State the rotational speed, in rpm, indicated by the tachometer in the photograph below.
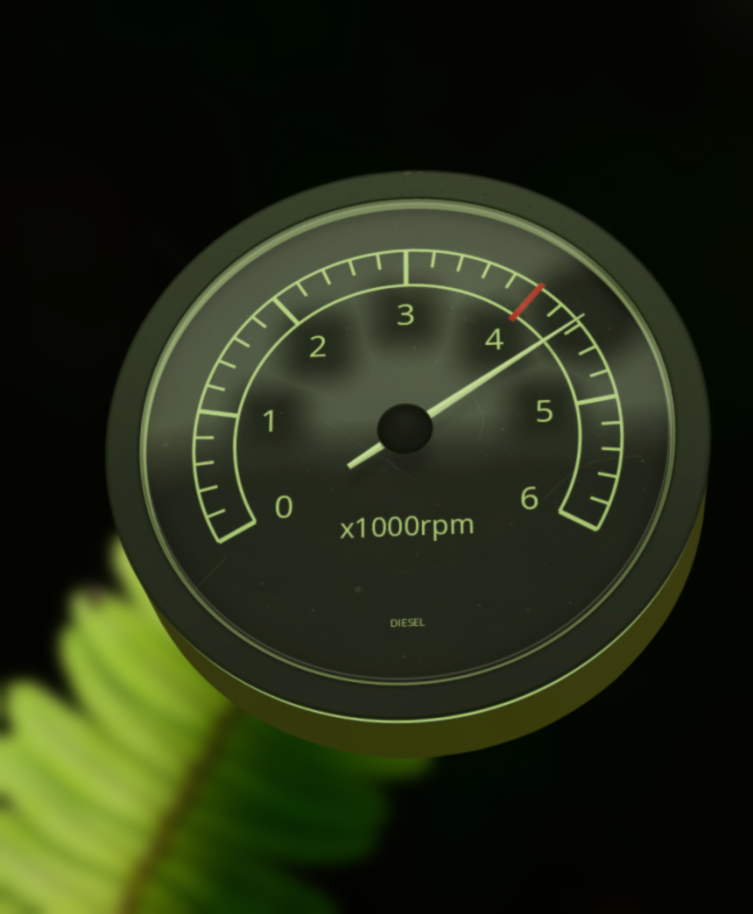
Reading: 4400 rpm
